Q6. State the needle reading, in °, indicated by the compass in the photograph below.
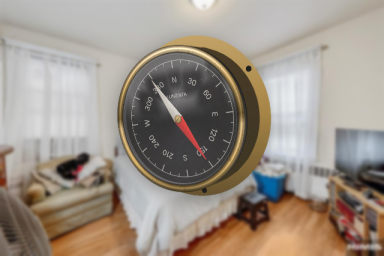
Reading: 150 °
